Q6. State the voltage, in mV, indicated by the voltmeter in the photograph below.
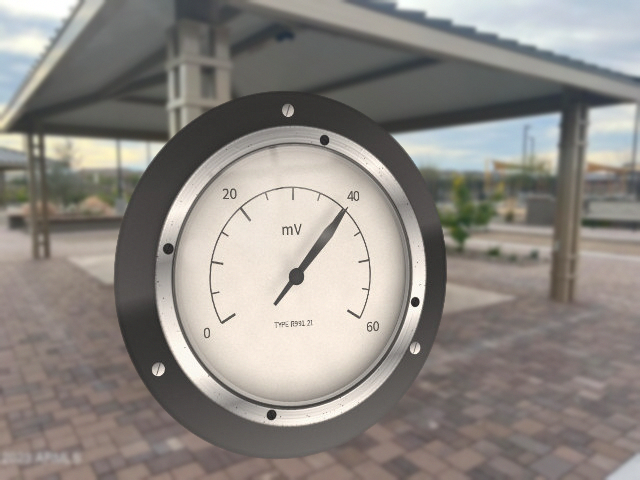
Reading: 40 mV
